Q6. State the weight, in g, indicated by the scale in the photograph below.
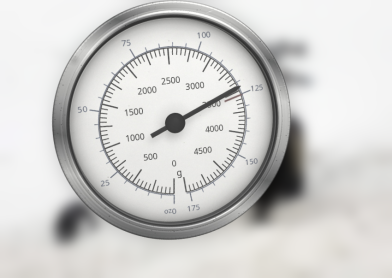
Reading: 3450 g
